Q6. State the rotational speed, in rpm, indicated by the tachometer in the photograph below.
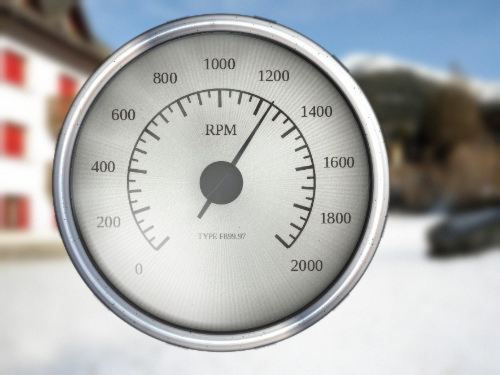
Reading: 1250 rpm
